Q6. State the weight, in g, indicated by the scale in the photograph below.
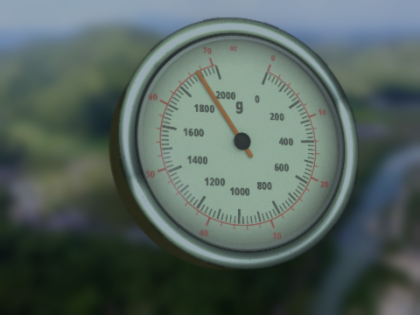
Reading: 1900 g
